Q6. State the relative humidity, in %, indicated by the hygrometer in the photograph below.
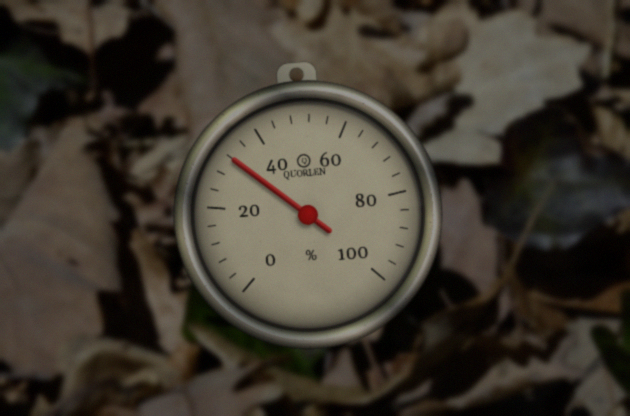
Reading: 32 %
